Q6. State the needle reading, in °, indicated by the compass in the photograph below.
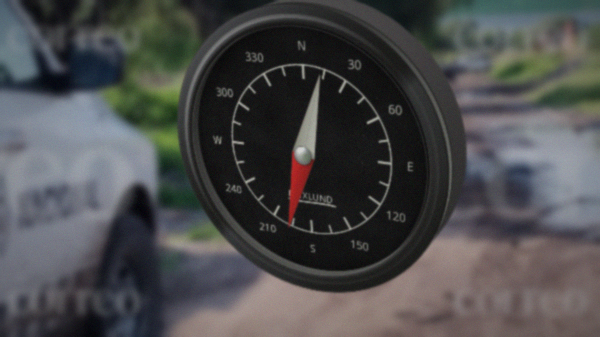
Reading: 195 °
